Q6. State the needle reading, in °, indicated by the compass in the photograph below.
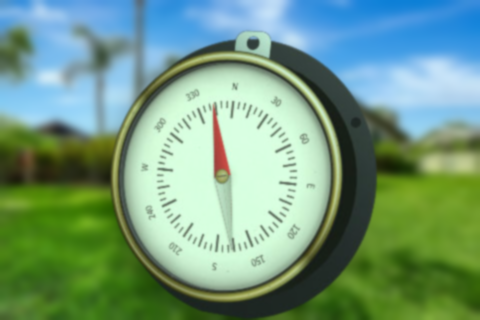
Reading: 345 °
